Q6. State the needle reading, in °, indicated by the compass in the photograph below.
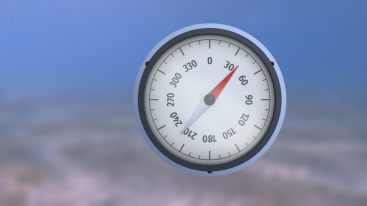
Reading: 40 °
